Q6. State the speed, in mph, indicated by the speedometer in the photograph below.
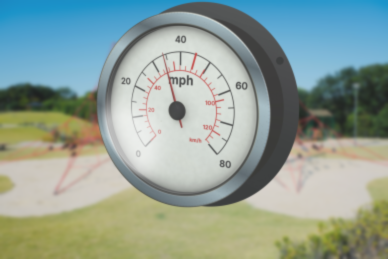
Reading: 35 mph
